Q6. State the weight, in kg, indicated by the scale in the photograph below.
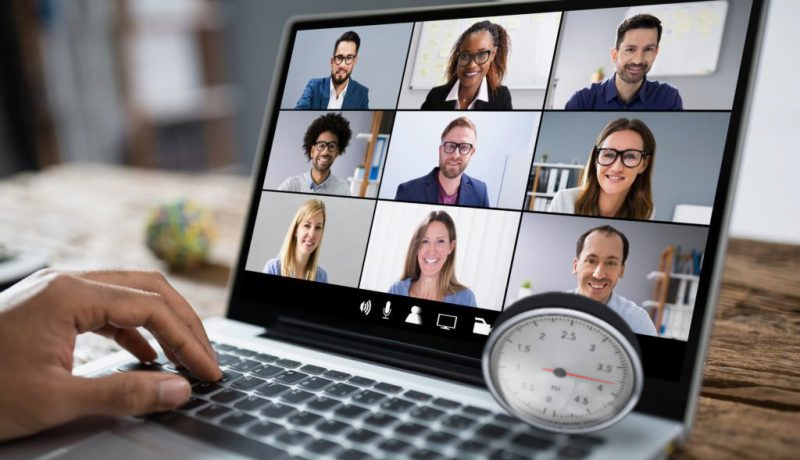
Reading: 3.75 kg
